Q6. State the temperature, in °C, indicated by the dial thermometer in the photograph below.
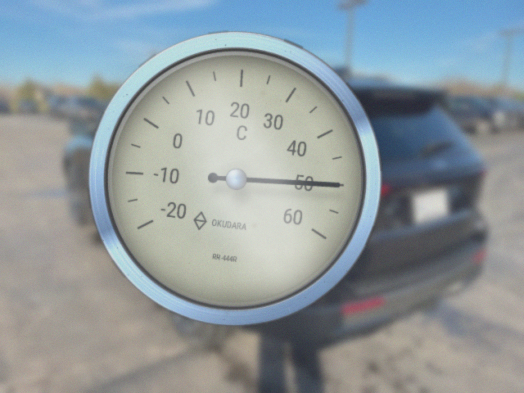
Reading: 50 °C
